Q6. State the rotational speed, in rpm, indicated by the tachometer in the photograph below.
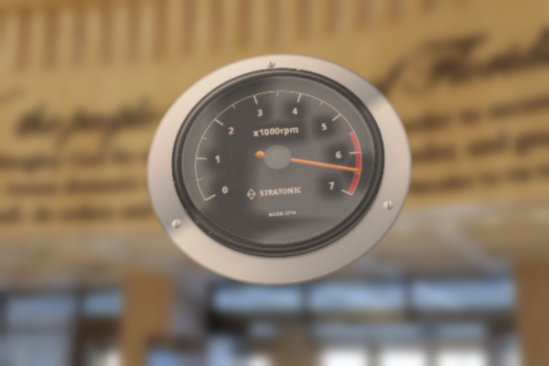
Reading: 6500 rpm
